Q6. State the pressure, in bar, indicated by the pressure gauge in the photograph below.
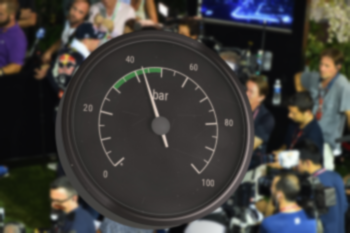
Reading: 42.5 bar
